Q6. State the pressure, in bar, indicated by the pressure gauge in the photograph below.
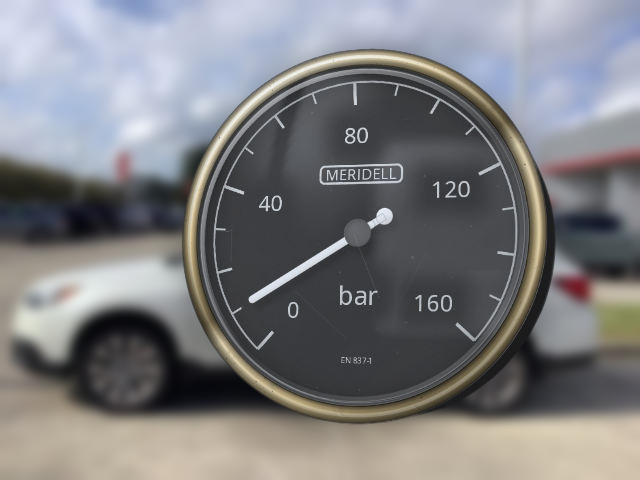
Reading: 10 bar
